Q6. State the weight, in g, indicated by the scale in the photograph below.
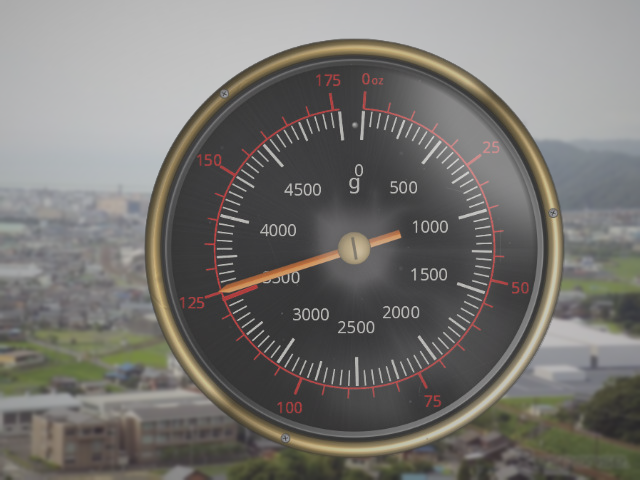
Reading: 3550 g
